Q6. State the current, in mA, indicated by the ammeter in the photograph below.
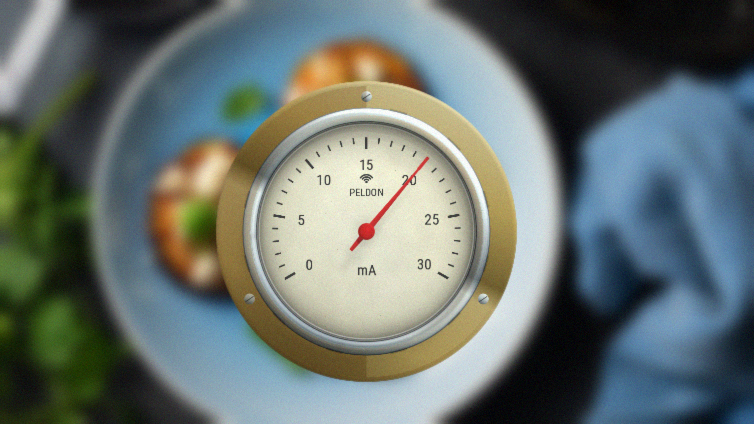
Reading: 20 mA
